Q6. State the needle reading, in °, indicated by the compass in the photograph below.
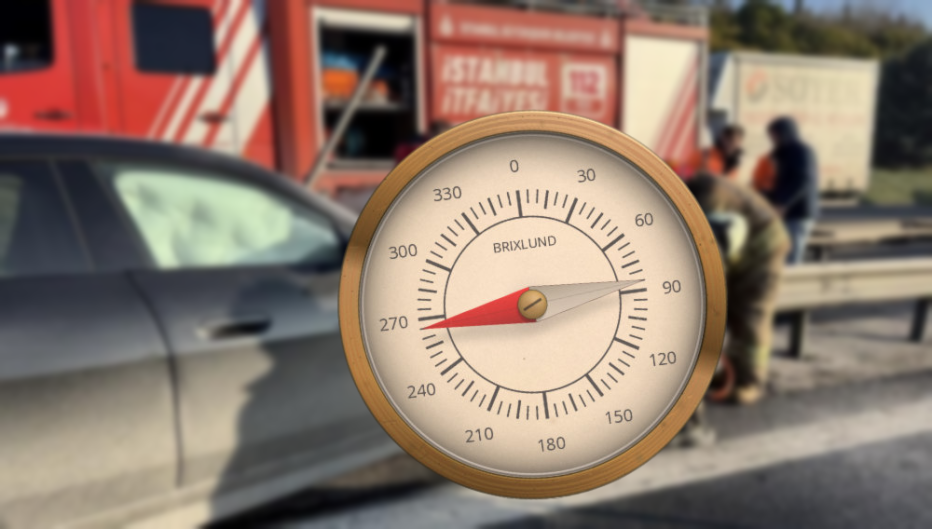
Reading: 265 °
